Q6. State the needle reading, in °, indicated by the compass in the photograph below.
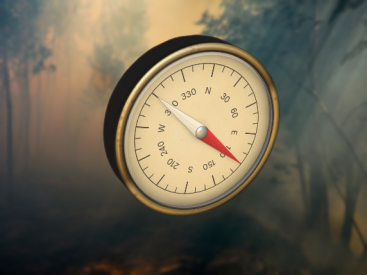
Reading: 120 °
